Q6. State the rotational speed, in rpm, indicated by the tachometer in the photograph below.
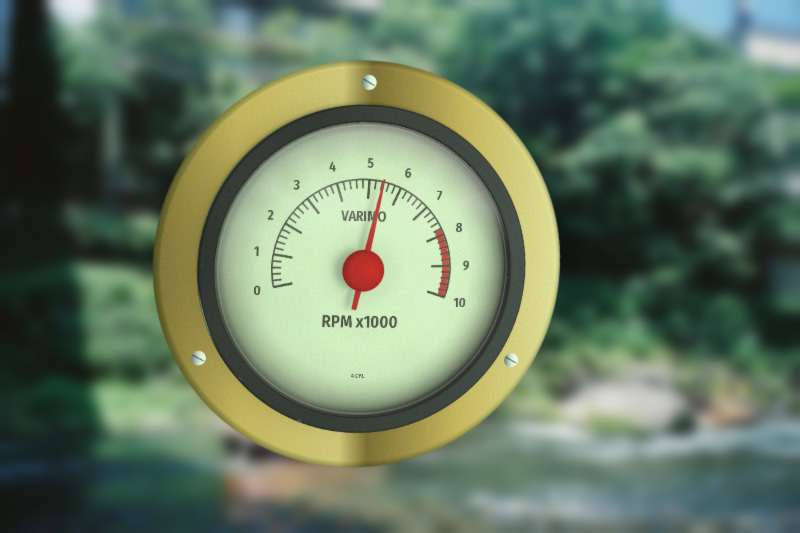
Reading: 5400 rpm
